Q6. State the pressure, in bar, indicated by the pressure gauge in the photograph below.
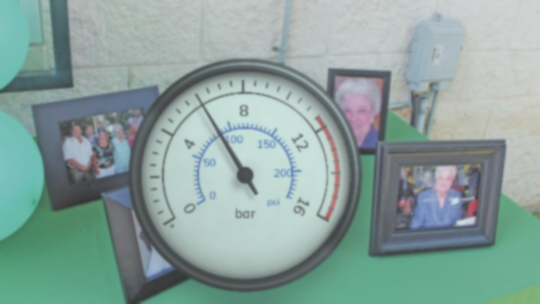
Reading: 6 bar
